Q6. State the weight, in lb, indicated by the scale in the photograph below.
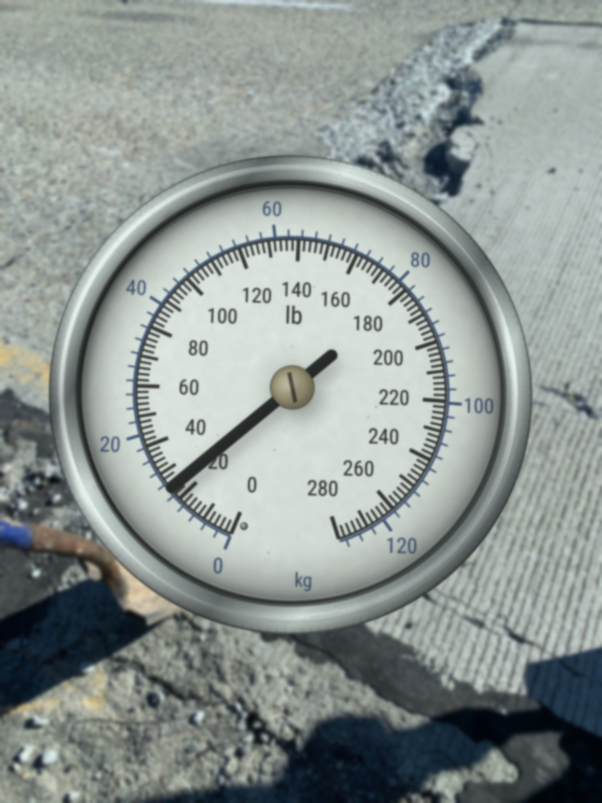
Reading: 24 lb
